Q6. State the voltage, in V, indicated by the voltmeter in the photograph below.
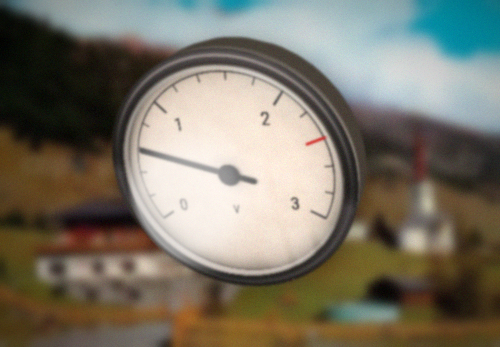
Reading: 0.6 V
